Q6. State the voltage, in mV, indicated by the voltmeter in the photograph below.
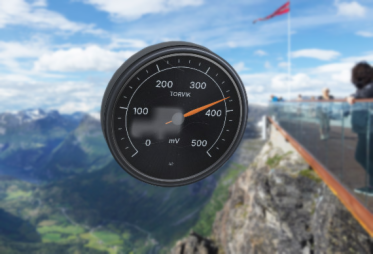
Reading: 370 mV
